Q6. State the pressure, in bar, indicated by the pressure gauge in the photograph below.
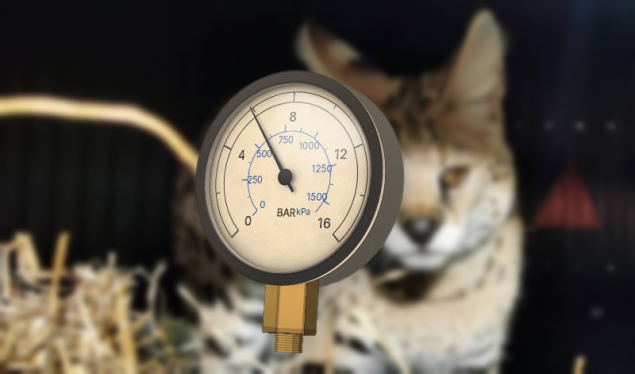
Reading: 6 bar
